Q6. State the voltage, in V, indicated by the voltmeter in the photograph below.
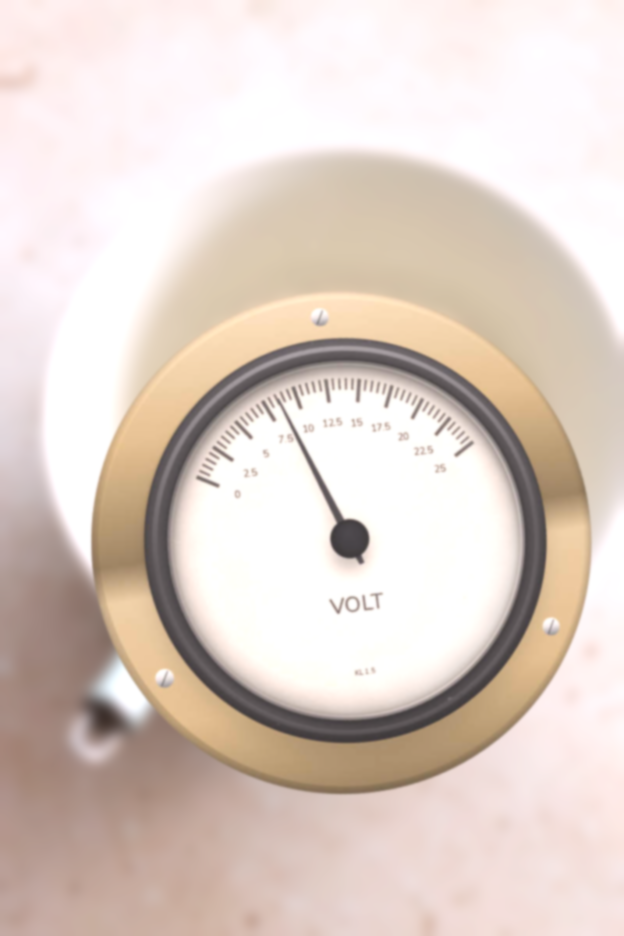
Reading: 8.5 V
